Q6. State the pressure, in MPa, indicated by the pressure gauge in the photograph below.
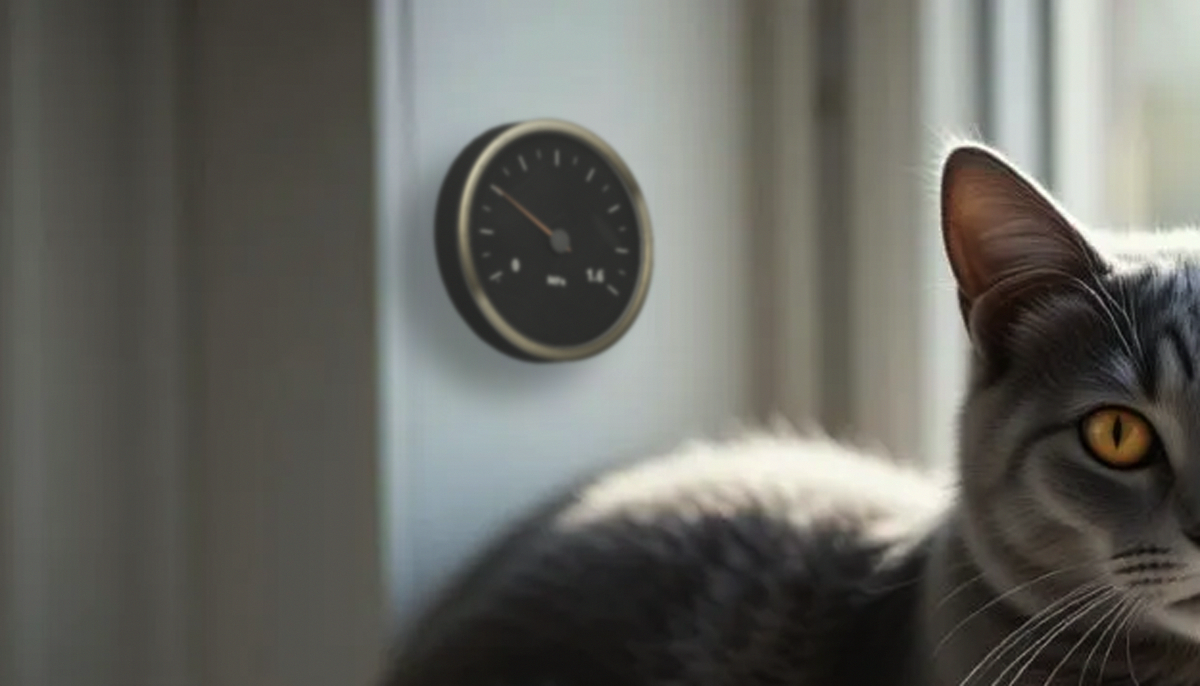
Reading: 0.4 MPa
